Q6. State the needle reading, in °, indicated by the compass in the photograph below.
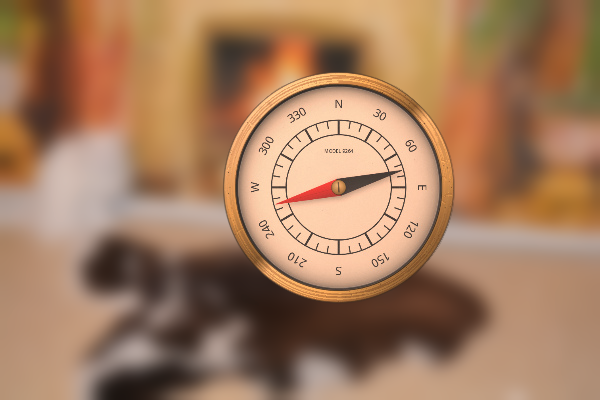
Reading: 255 °
